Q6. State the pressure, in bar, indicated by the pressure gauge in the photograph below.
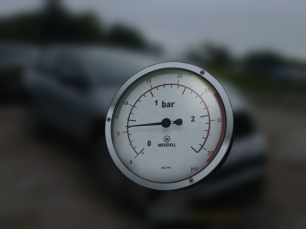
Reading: 0.4 bar
